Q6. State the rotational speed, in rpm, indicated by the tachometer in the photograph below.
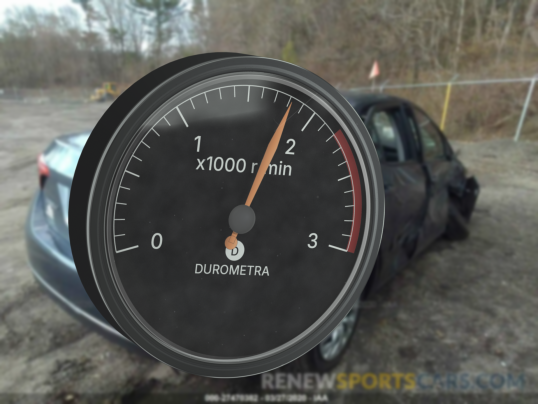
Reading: 1800 rpm
